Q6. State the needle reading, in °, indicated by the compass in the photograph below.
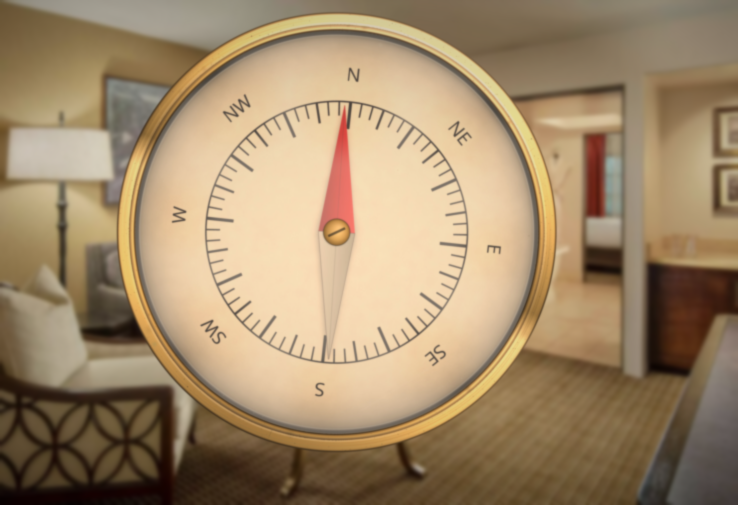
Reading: 357.5 °
